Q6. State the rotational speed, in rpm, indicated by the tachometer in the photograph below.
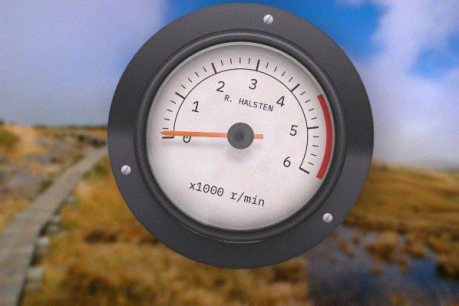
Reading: 100 rpm
